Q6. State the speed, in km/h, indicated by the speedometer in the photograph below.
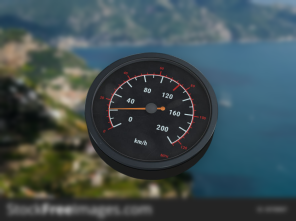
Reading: 20 km/h
